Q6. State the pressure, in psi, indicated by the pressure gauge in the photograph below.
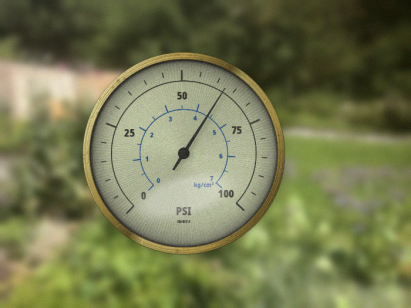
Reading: 62.5 psi
